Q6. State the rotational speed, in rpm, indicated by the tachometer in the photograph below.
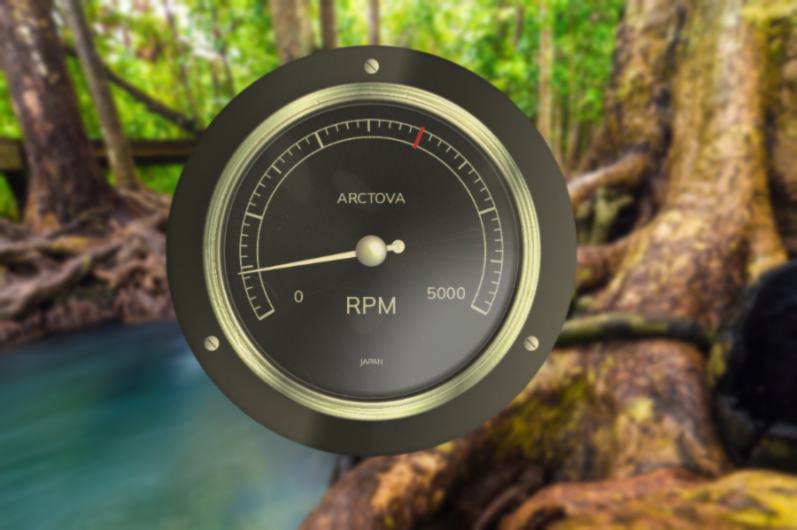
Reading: 450 rpm
